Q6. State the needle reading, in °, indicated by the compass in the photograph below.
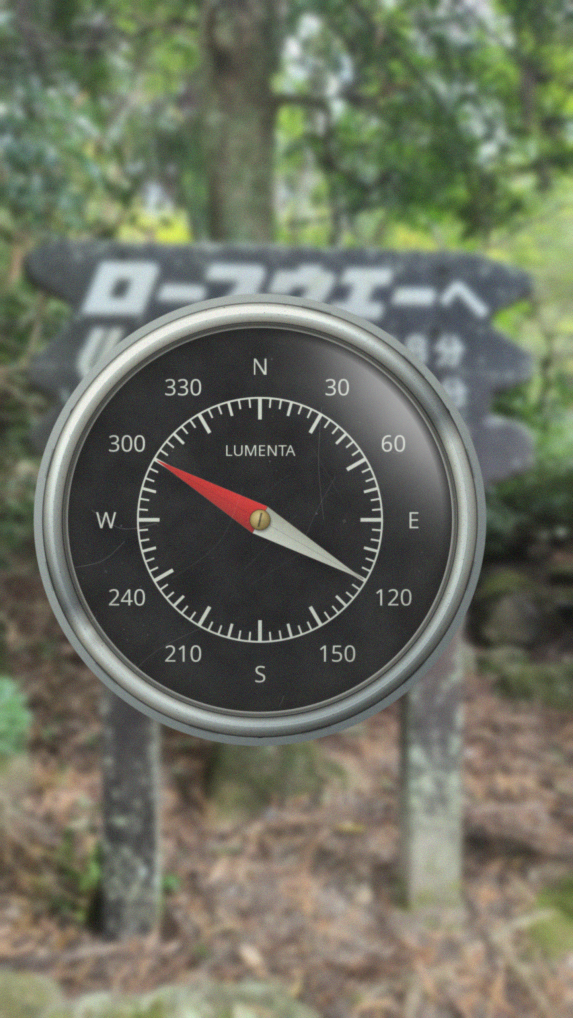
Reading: 300 °
